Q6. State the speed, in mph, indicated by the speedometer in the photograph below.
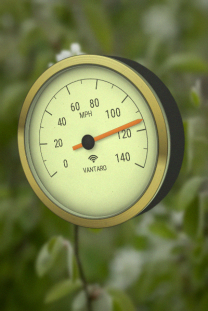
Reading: 115 mph
